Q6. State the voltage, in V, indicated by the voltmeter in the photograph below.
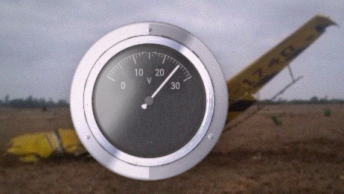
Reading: 25 V
